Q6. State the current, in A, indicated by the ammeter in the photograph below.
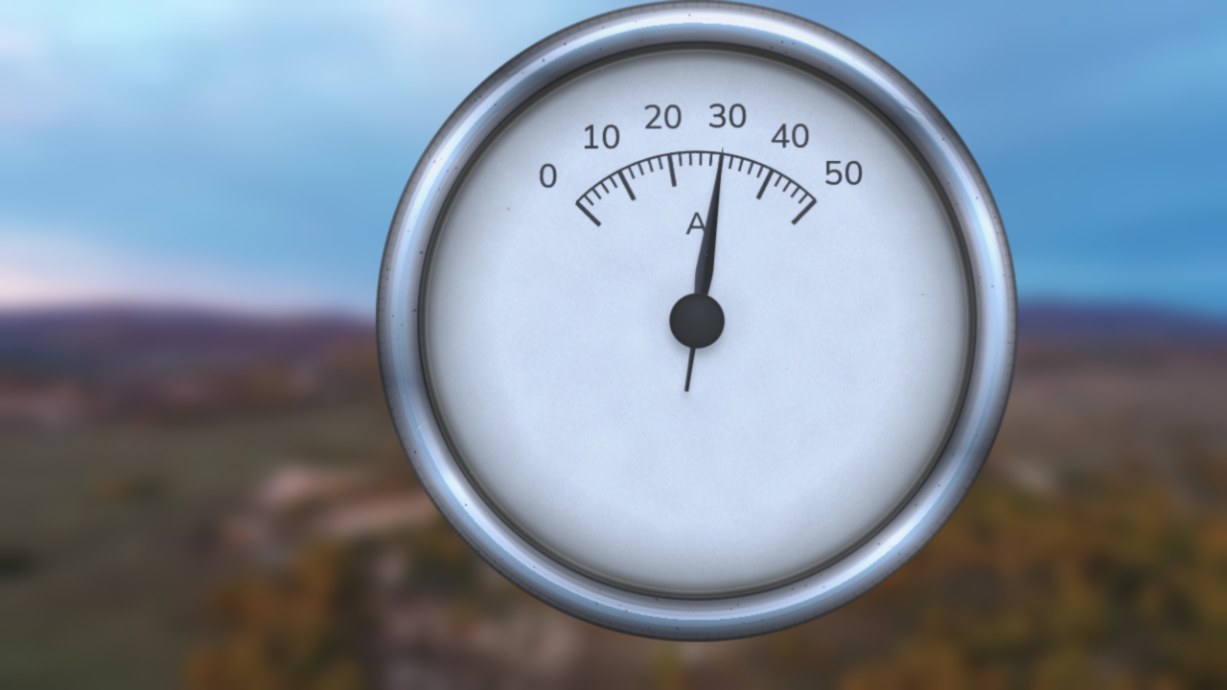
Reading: 30 A
